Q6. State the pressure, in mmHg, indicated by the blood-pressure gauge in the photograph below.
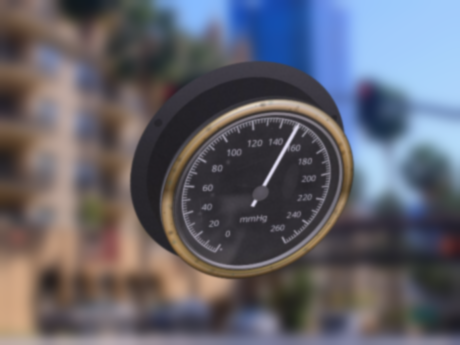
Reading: 150 mmHg
